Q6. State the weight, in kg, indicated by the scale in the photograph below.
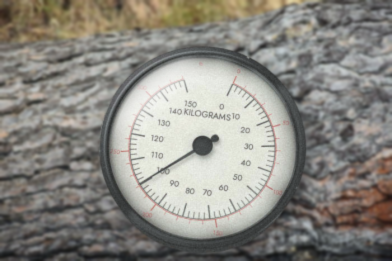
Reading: 100 kg
